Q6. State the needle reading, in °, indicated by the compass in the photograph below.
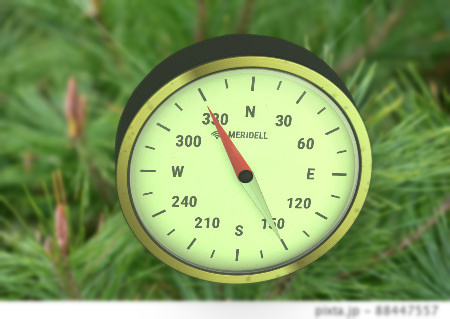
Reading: 330 °
